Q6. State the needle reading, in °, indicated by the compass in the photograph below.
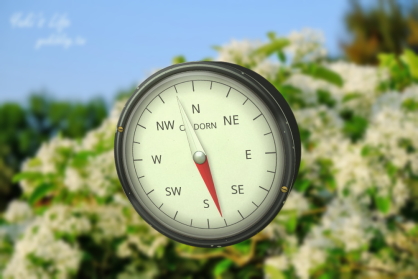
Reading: 165 °
